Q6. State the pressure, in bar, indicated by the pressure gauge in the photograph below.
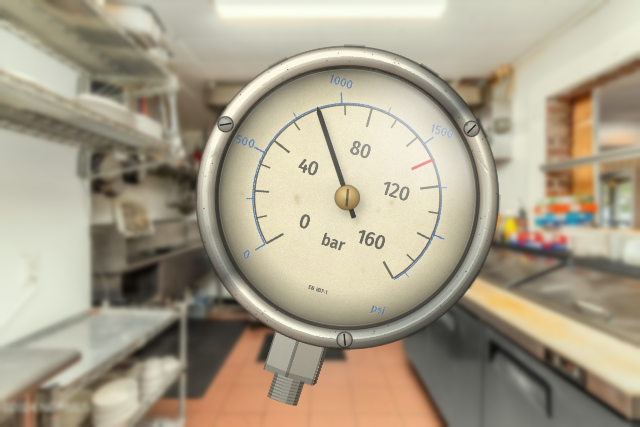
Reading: 60 bar
